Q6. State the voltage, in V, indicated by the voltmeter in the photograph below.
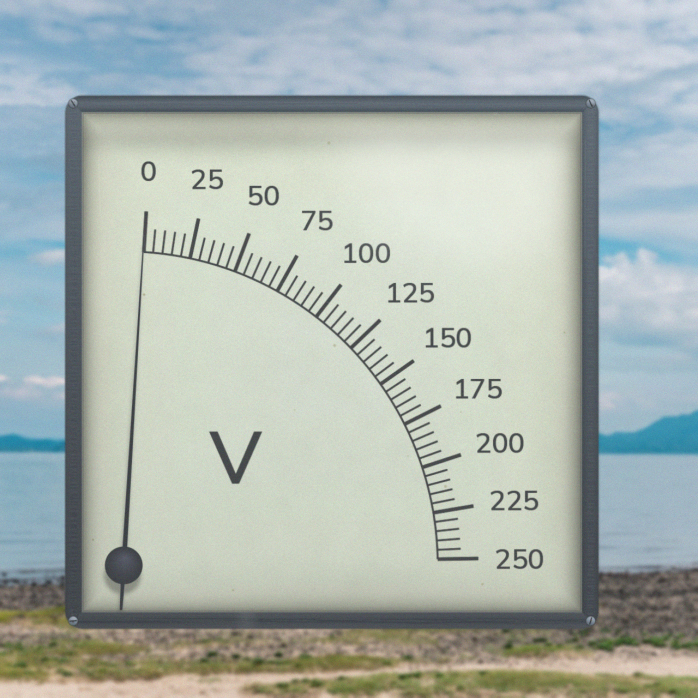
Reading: 0 V
